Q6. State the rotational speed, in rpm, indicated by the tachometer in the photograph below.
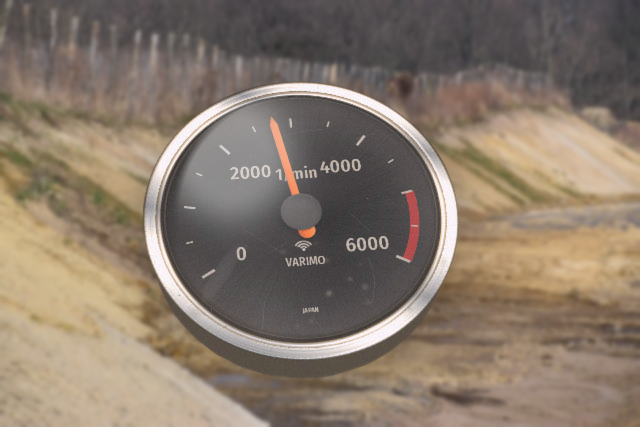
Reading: 2750 rpm
